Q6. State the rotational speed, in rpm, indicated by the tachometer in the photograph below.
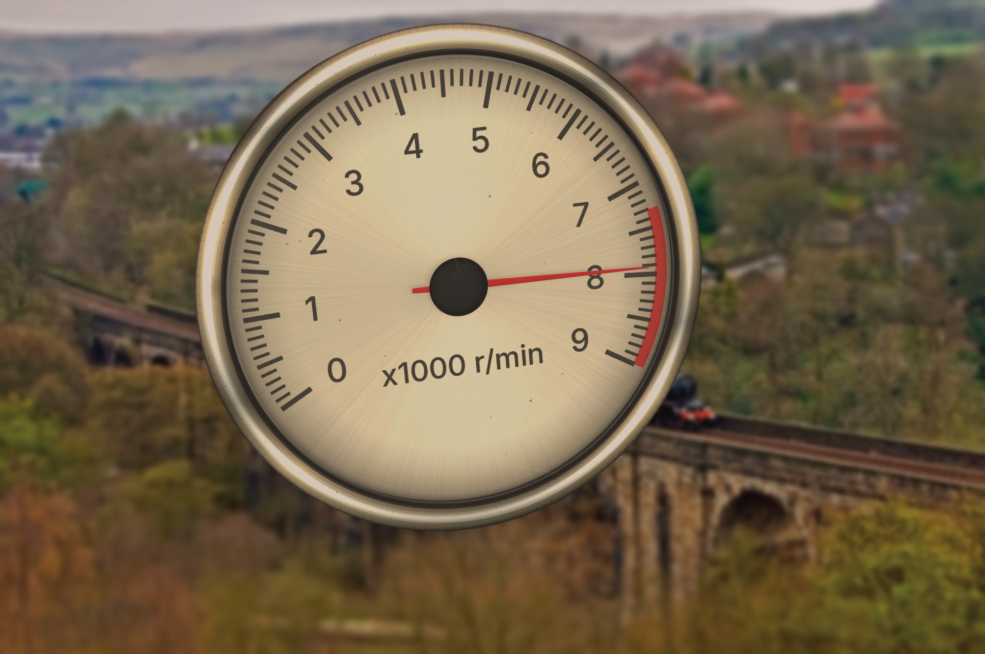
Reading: 7900 rpm
